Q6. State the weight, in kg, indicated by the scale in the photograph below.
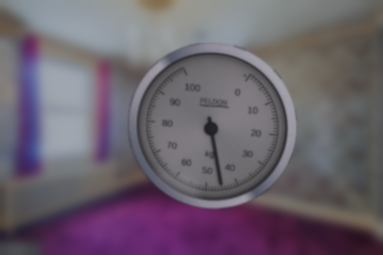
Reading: 45 kg
